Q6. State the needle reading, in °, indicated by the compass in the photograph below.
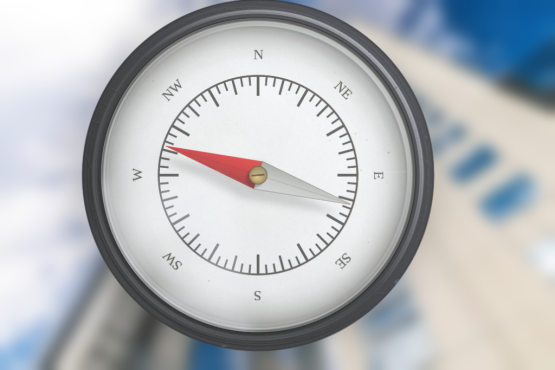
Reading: 287.5 °
